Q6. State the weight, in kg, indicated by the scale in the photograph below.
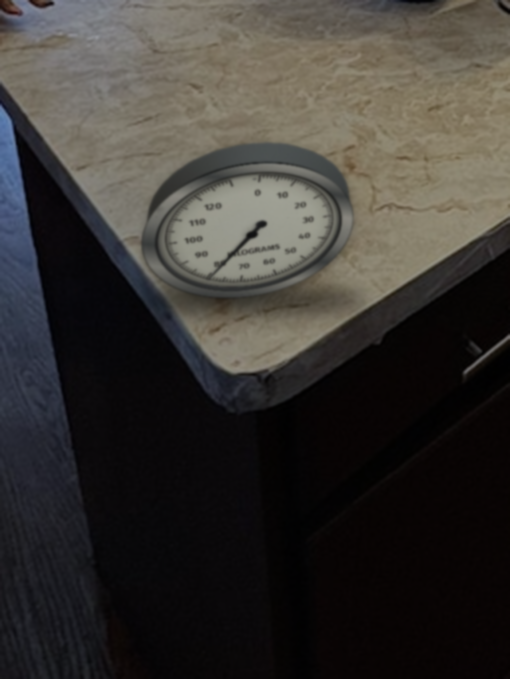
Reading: 80 kg
